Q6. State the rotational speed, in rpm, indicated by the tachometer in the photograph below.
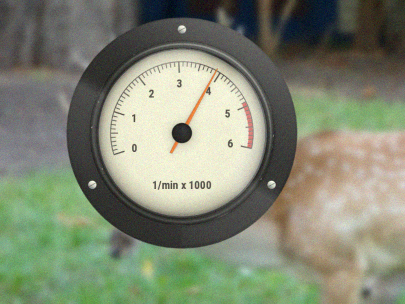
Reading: 3900 rpm
